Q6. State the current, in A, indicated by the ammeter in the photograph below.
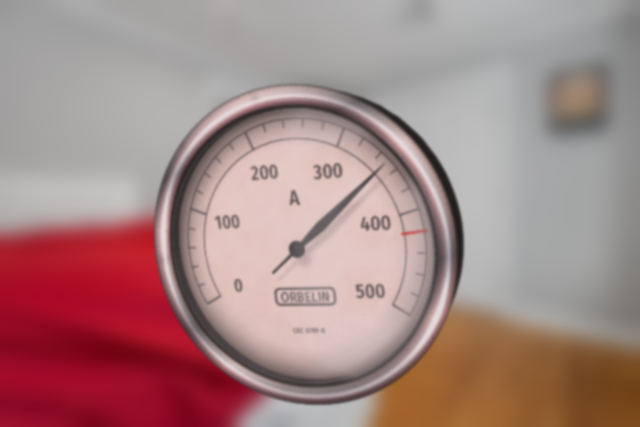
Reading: 350 A
